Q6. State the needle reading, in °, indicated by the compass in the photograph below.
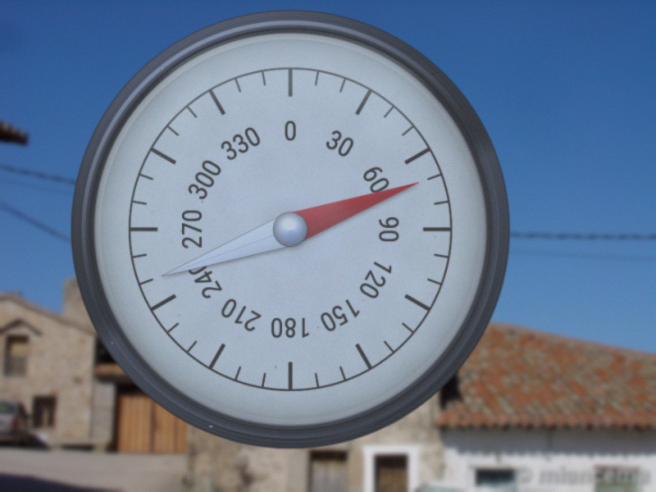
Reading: 70 °
